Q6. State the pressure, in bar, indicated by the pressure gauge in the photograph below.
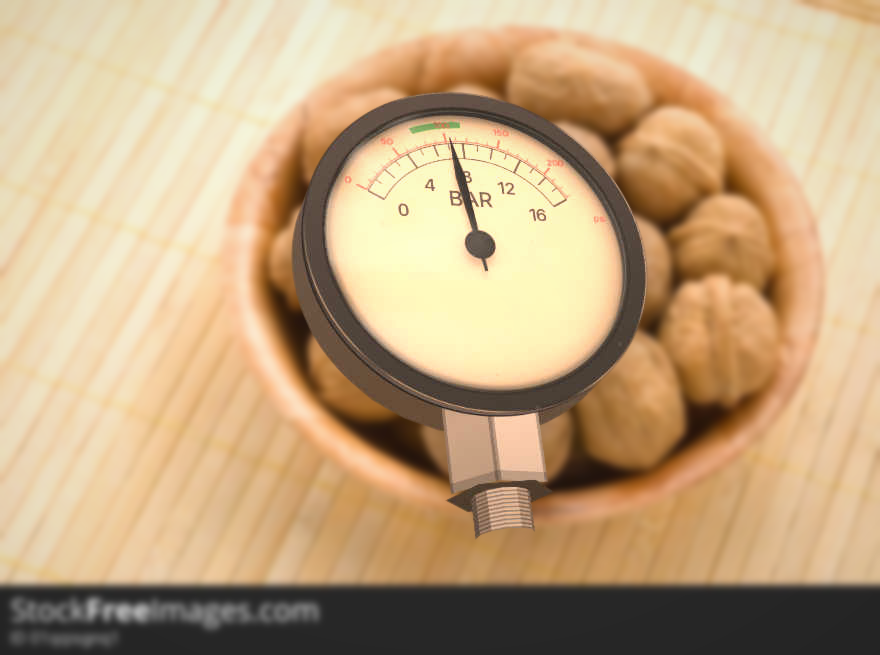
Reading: 7 bar
